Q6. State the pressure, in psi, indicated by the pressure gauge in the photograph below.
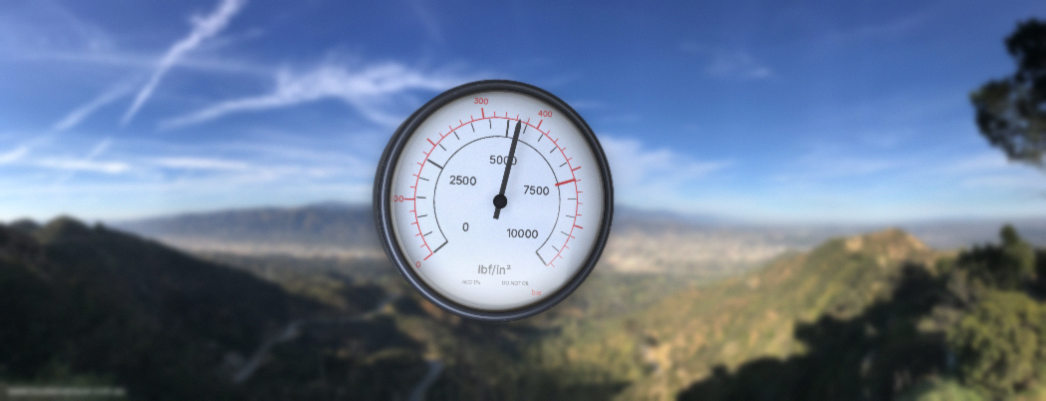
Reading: 5250 psi
